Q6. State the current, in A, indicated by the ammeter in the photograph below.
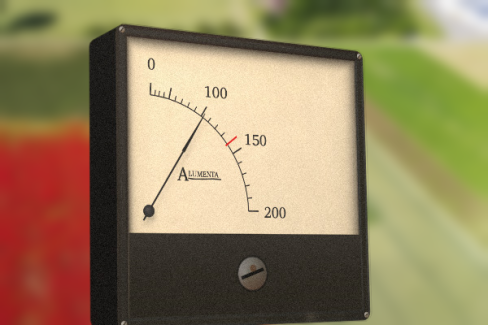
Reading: 100 A
